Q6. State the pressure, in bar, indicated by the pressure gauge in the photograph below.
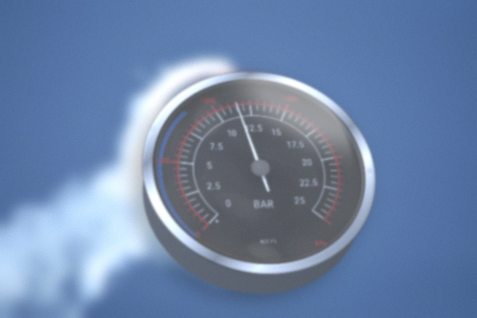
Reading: 11.5 bar
